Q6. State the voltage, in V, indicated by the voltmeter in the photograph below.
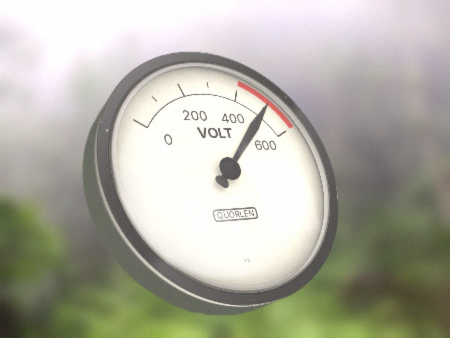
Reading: 500 V
